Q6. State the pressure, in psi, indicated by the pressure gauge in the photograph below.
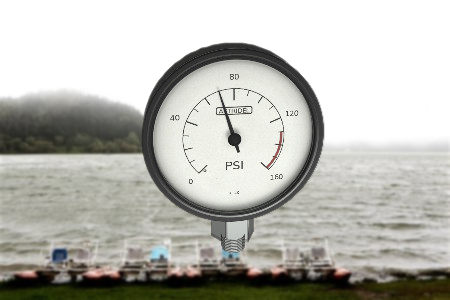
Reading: 70 psi
